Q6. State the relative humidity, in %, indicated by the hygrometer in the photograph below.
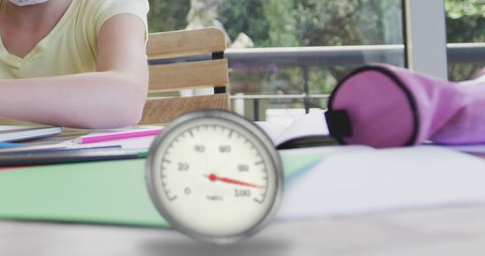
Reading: 92 %
